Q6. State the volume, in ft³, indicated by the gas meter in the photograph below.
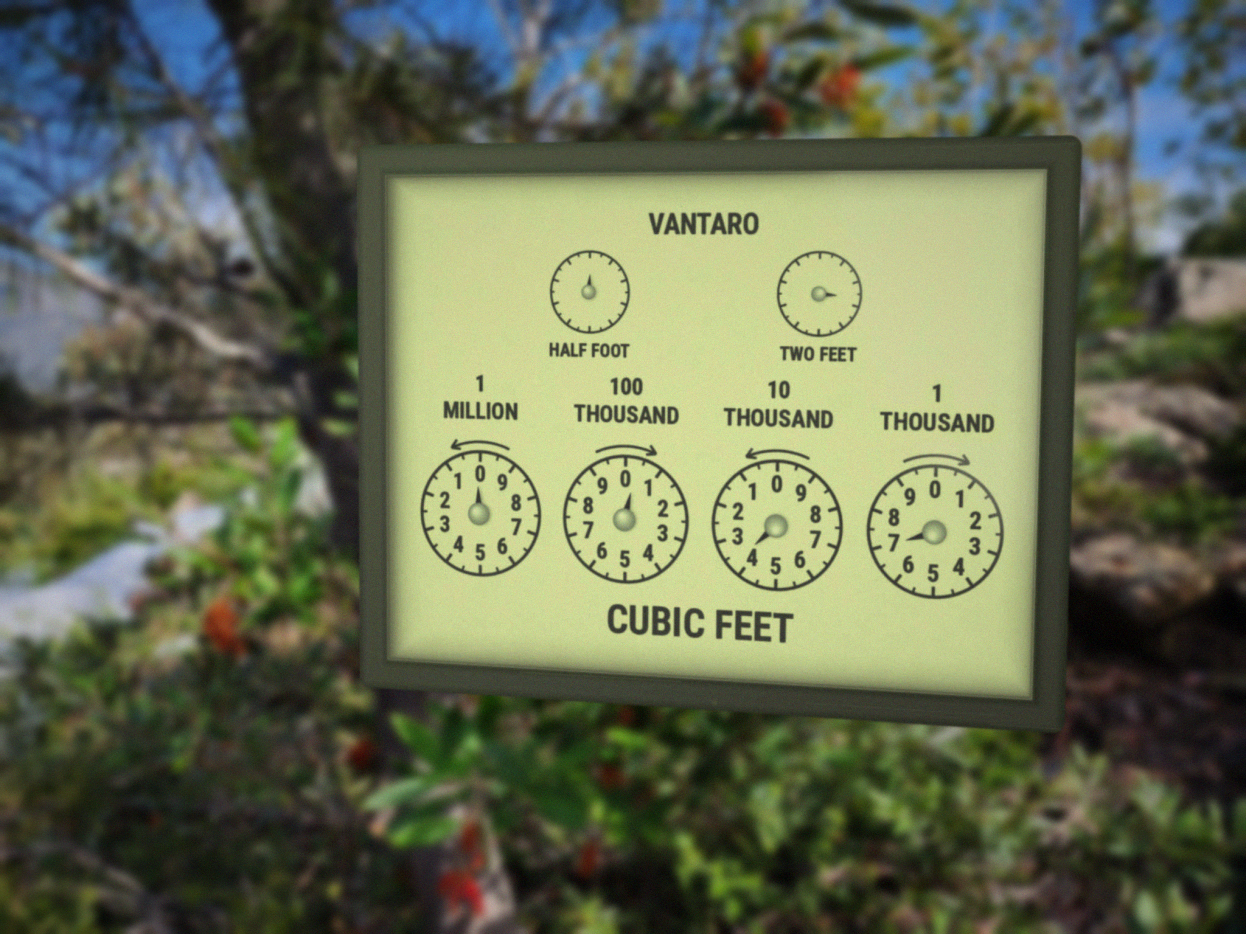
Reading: 3700 ft³
